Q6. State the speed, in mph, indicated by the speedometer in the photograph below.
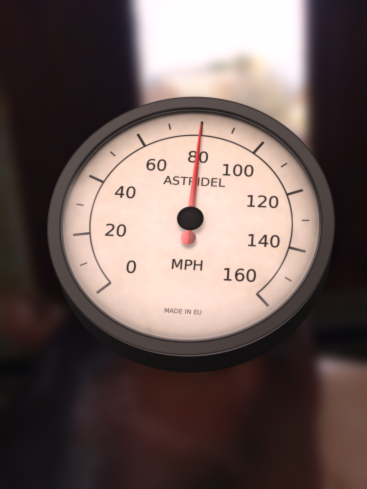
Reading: 80 mph
